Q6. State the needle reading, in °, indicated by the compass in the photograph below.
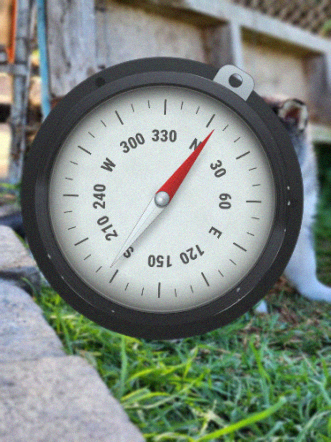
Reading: 5 °
